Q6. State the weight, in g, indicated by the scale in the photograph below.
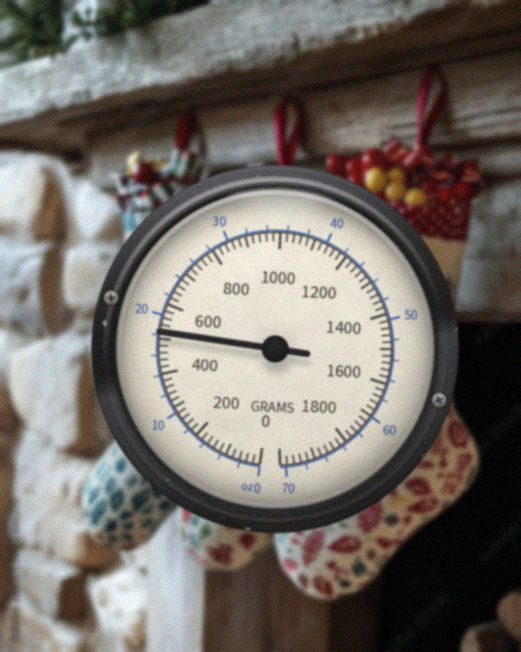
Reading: 520 g
